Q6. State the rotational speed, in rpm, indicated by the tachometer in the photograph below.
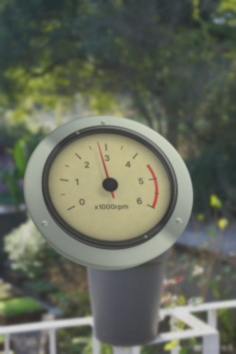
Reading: 2750 rpm
